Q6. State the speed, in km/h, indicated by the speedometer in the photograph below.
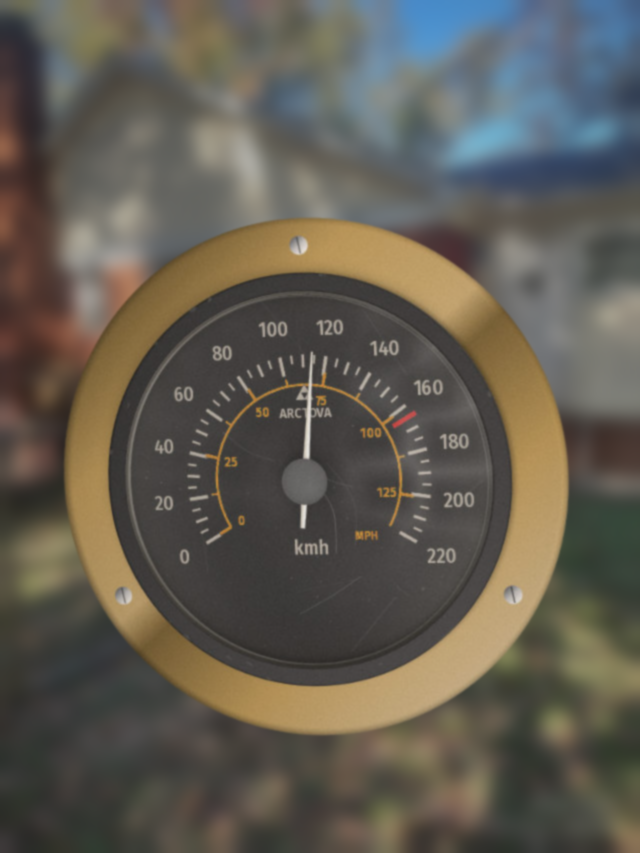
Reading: 115 km/h
